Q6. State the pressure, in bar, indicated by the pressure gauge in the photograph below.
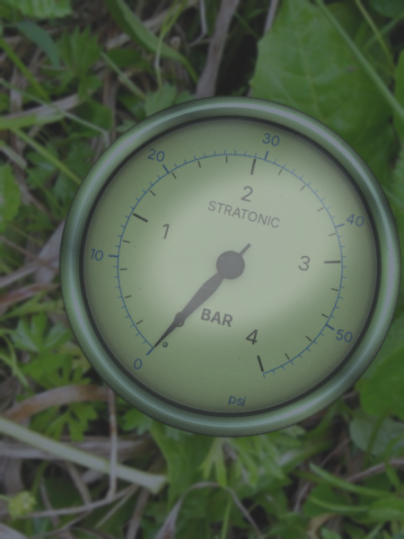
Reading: 0 bar
